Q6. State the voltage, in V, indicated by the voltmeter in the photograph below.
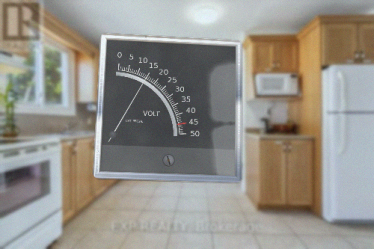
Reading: 15 V
